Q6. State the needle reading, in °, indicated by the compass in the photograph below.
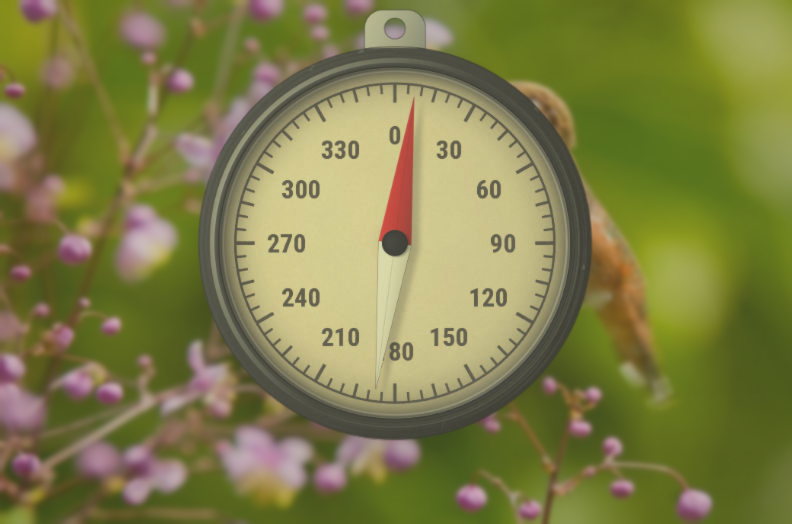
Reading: 7.5 °
